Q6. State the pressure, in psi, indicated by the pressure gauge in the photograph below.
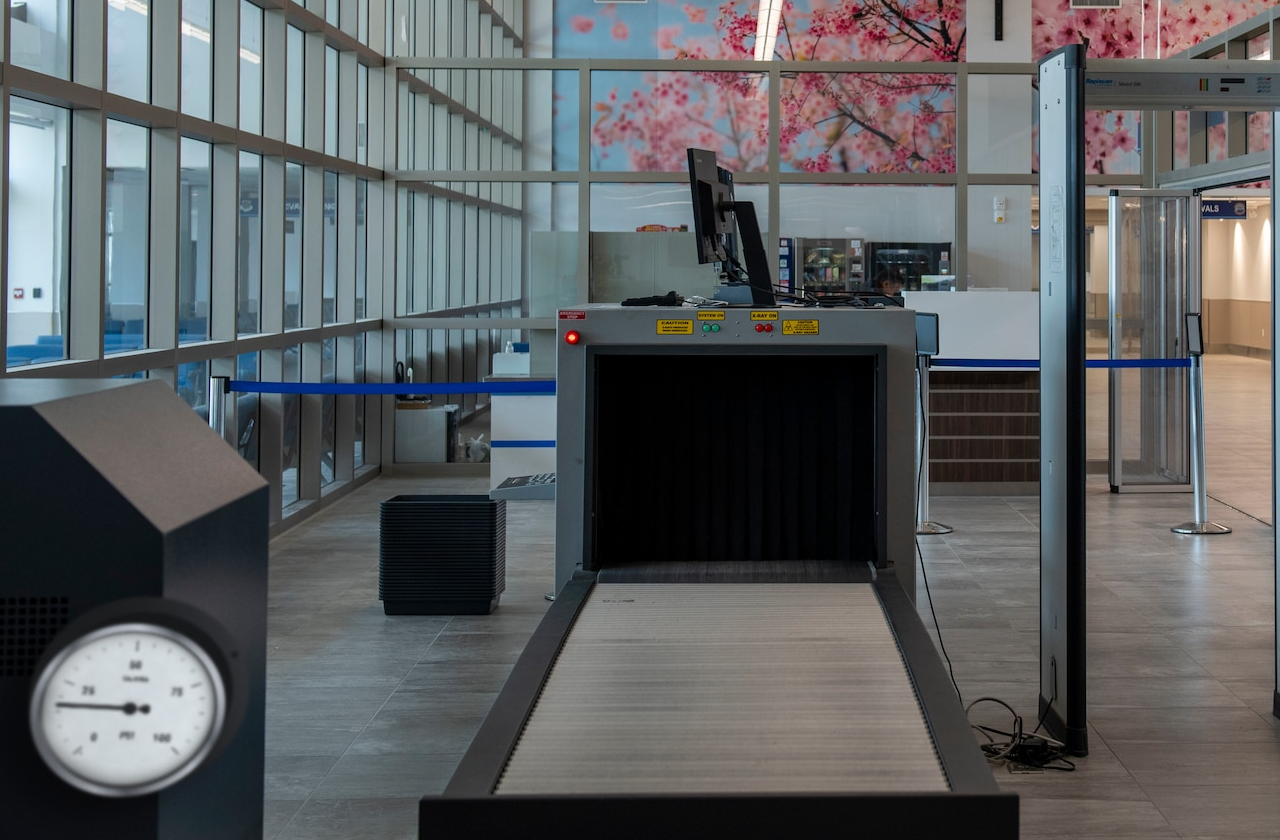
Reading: 17.5 psi
